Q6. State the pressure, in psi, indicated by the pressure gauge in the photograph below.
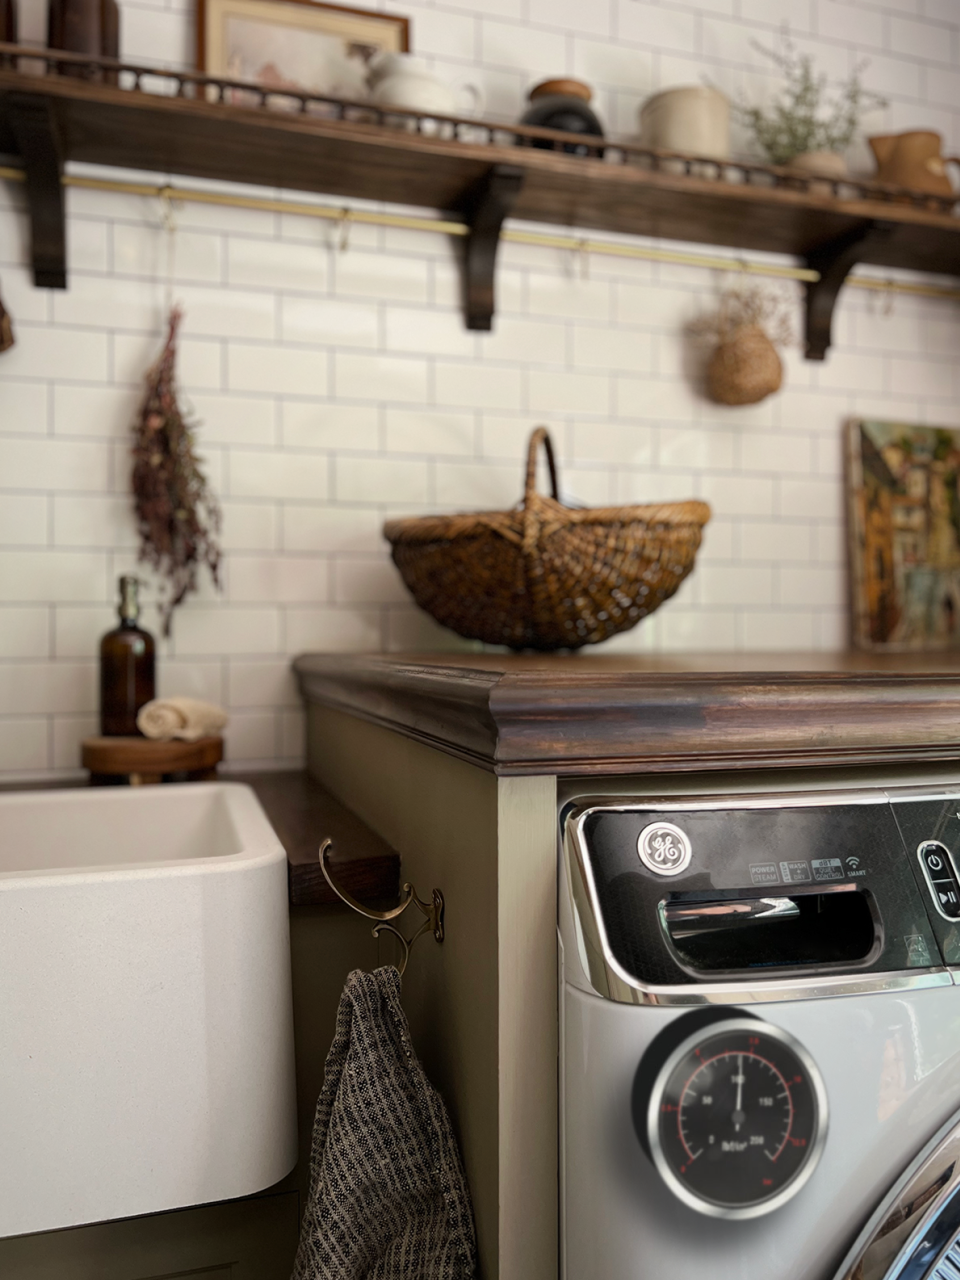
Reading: 100 psi
